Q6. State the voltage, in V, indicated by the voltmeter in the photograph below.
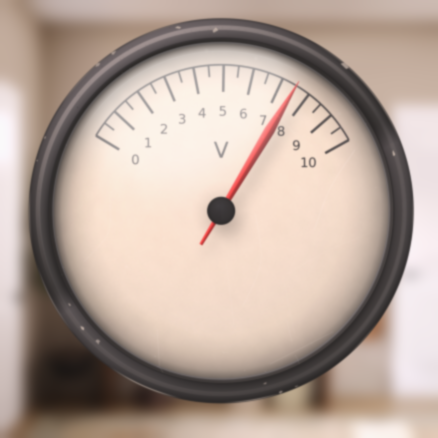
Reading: 7.5 V
